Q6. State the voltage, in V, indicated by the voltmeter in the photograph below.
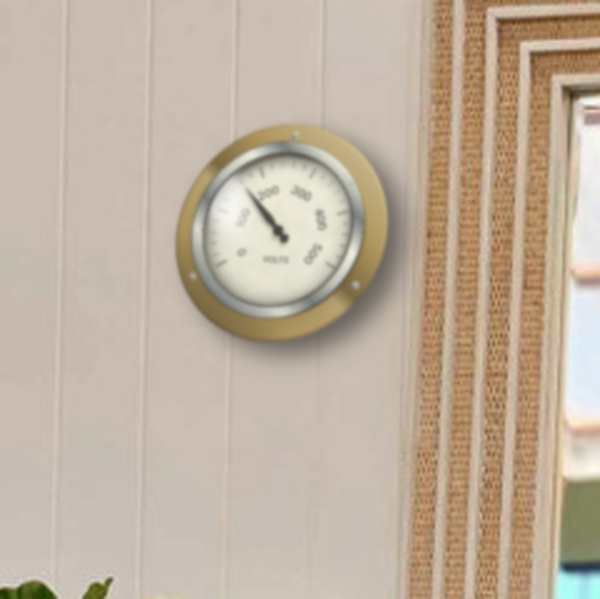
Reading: 160 V
